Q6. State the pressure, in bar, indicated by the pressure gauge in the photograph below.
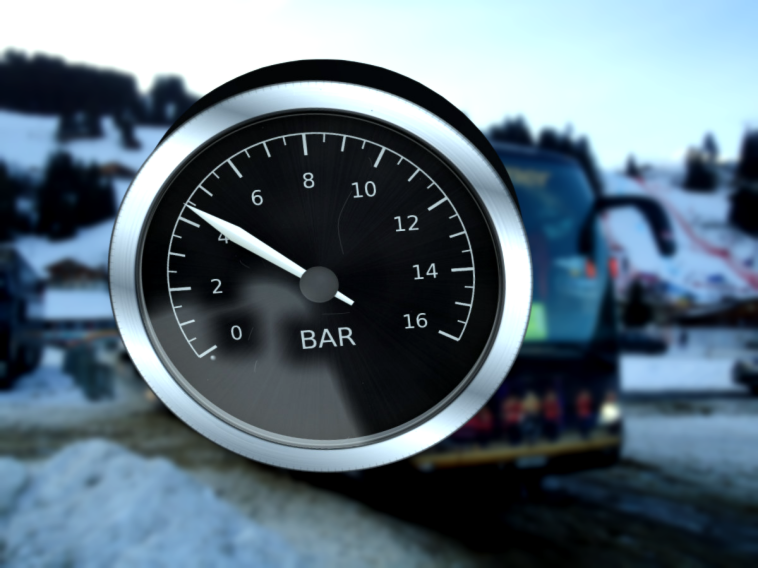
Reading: 4.5 bar
